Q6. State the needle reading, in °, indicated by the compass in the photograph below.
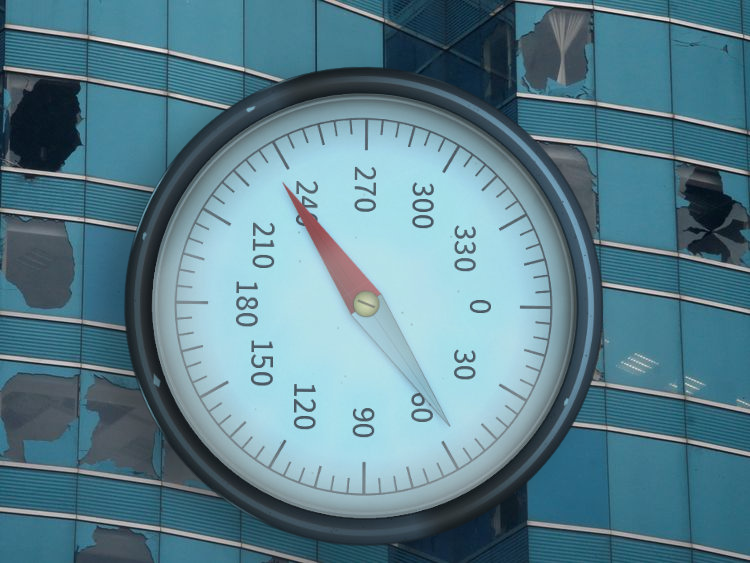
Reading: 235 °
